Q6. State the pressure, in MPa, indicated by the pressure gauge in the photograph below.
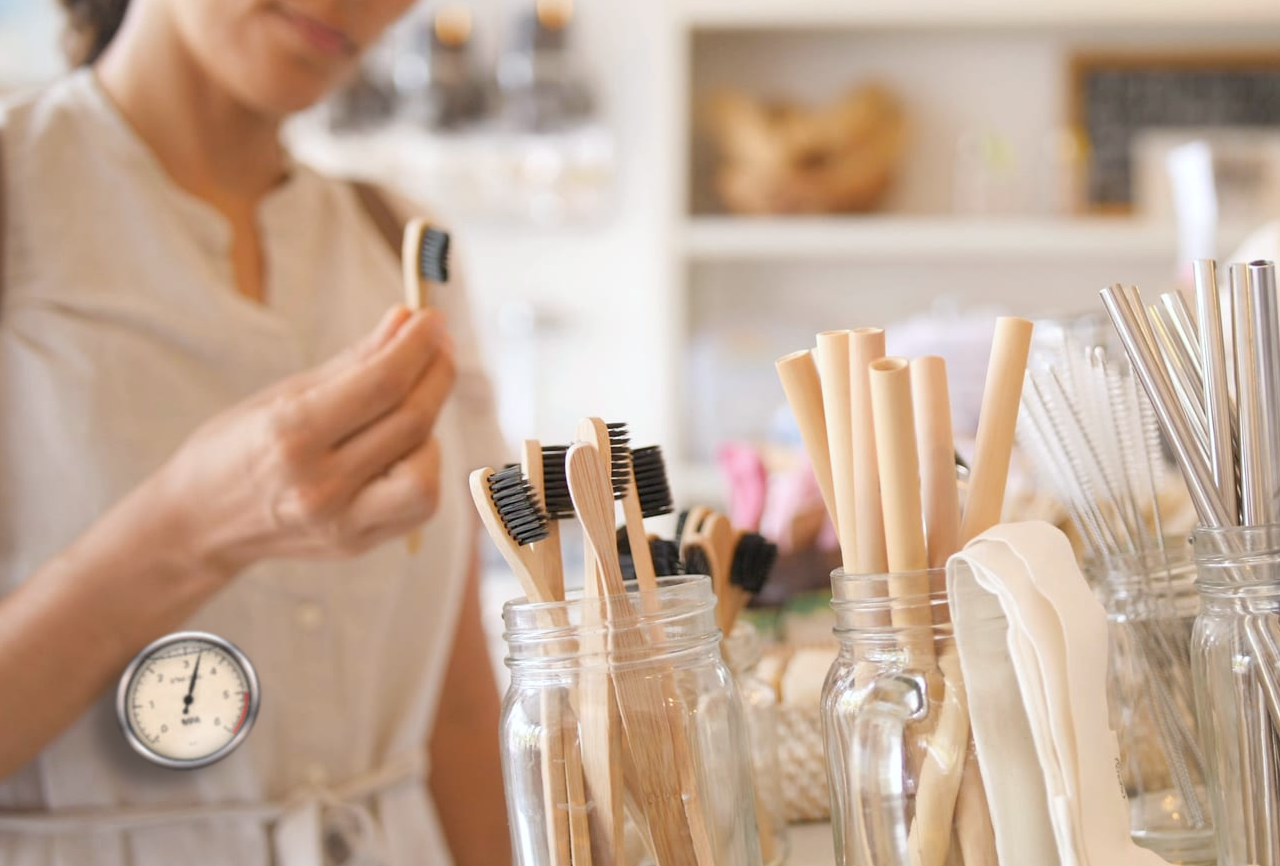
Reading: 3.4 MPa
